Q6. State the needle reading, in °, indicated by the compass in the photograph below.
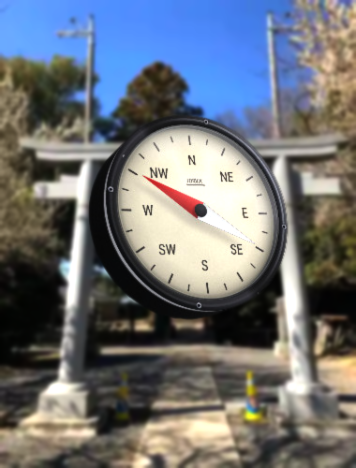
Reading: 300 °
